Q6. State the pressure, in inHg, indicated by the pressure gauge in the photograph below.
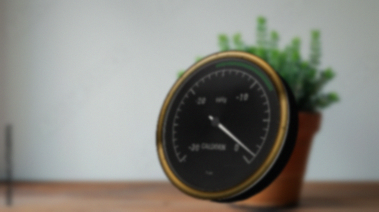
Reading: -1 inHg
